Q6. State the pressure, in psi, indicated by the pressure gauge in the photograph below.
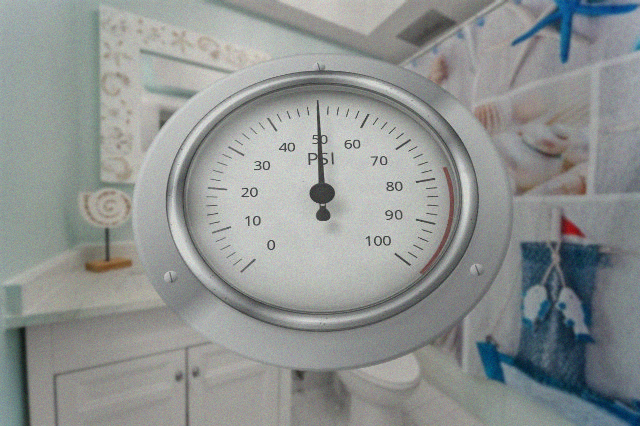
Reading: 50 psi
